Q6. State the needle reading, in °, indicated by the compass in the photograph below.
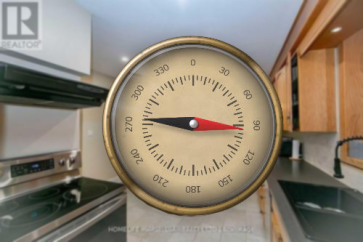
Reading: 95 °
